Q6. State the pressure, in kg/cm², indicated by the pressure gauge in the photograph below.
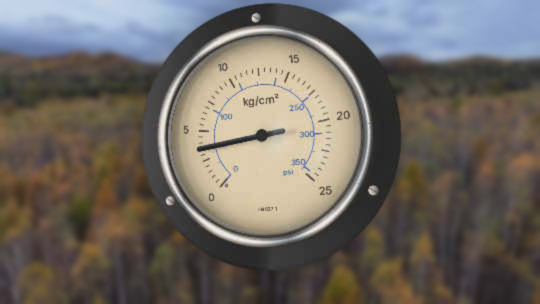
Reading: 3.5 kg/cm²
